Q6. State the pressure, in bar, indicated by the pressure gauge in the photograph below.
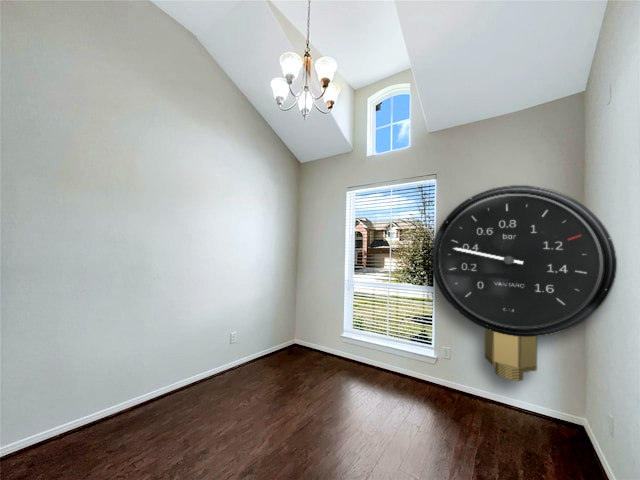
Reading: 0.35 bar
